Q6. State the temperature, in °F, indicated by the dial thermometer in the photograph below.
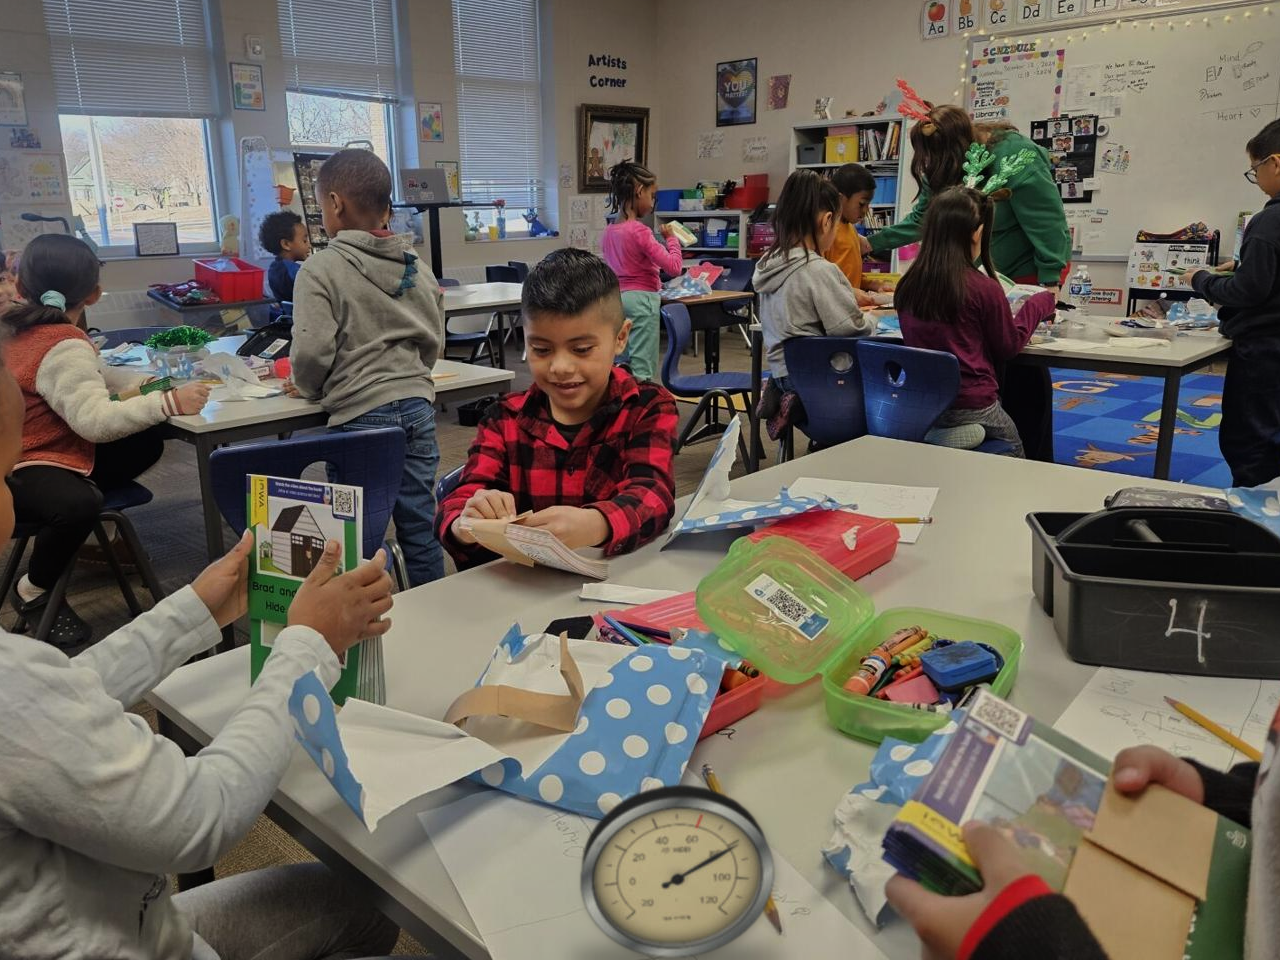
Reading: 80 °F
